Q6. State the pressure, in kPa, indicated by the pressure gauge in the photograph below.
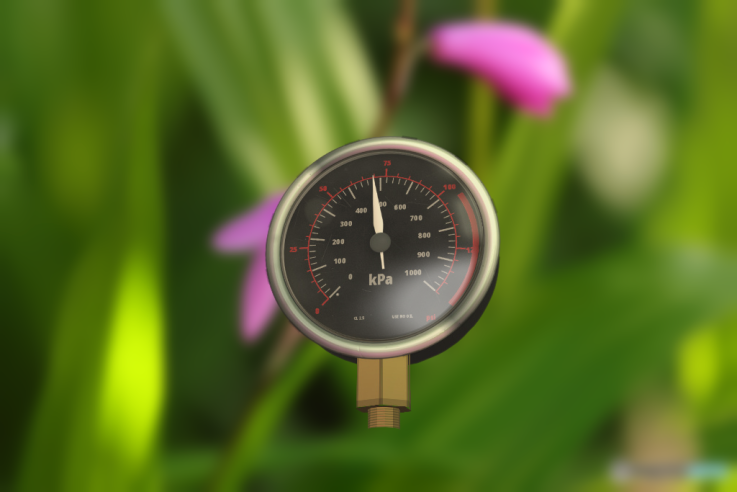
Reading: 480 kPa
